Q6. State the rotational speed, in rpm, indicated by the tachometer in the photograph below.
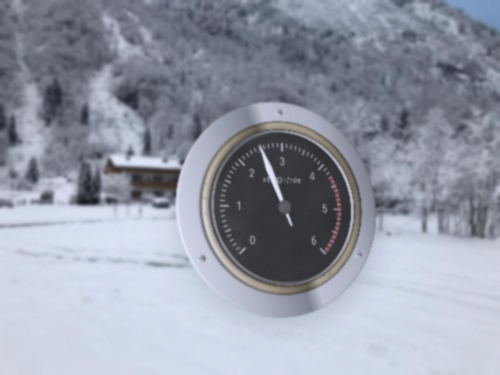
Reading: 2500 rpm
